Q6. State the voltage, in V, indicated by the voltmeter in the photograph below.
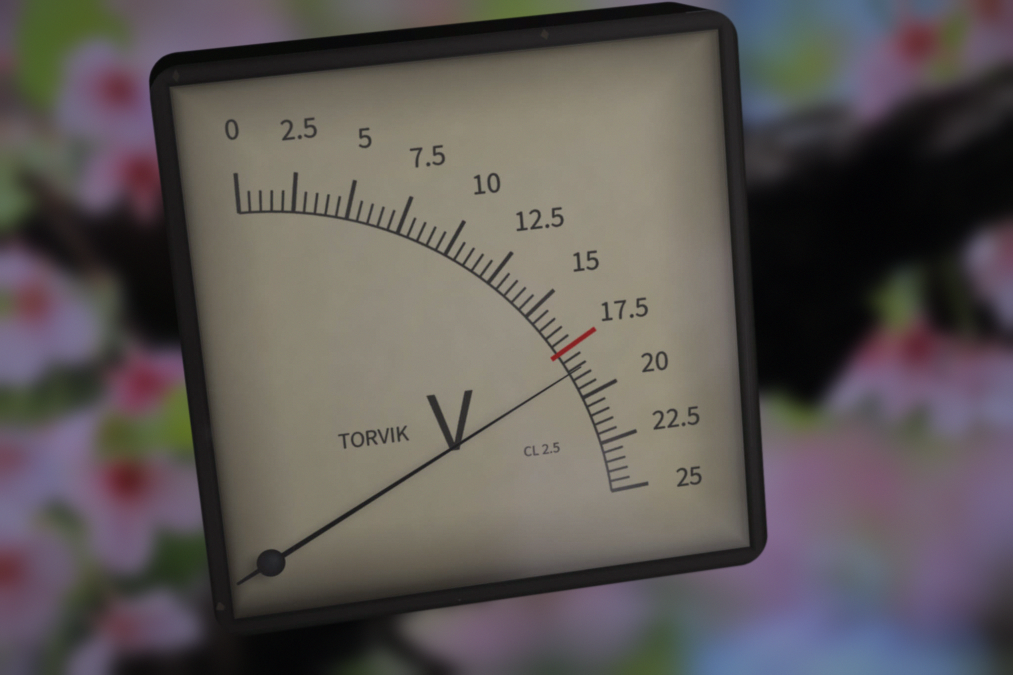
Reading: 18.5 V
